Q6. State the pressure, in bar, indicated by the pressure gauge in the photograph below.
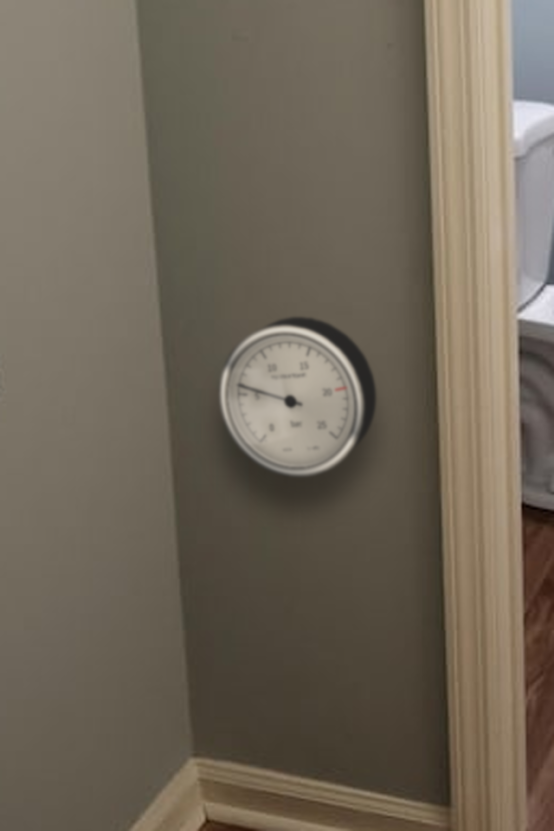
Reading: 6 bar
